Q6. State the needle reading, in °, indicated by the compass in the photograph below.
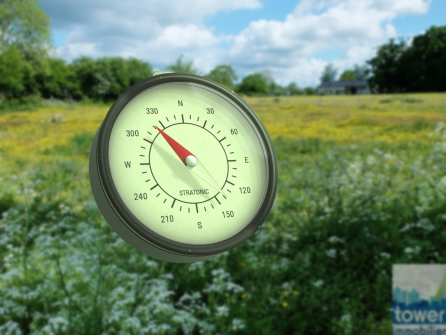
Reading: 320 °
